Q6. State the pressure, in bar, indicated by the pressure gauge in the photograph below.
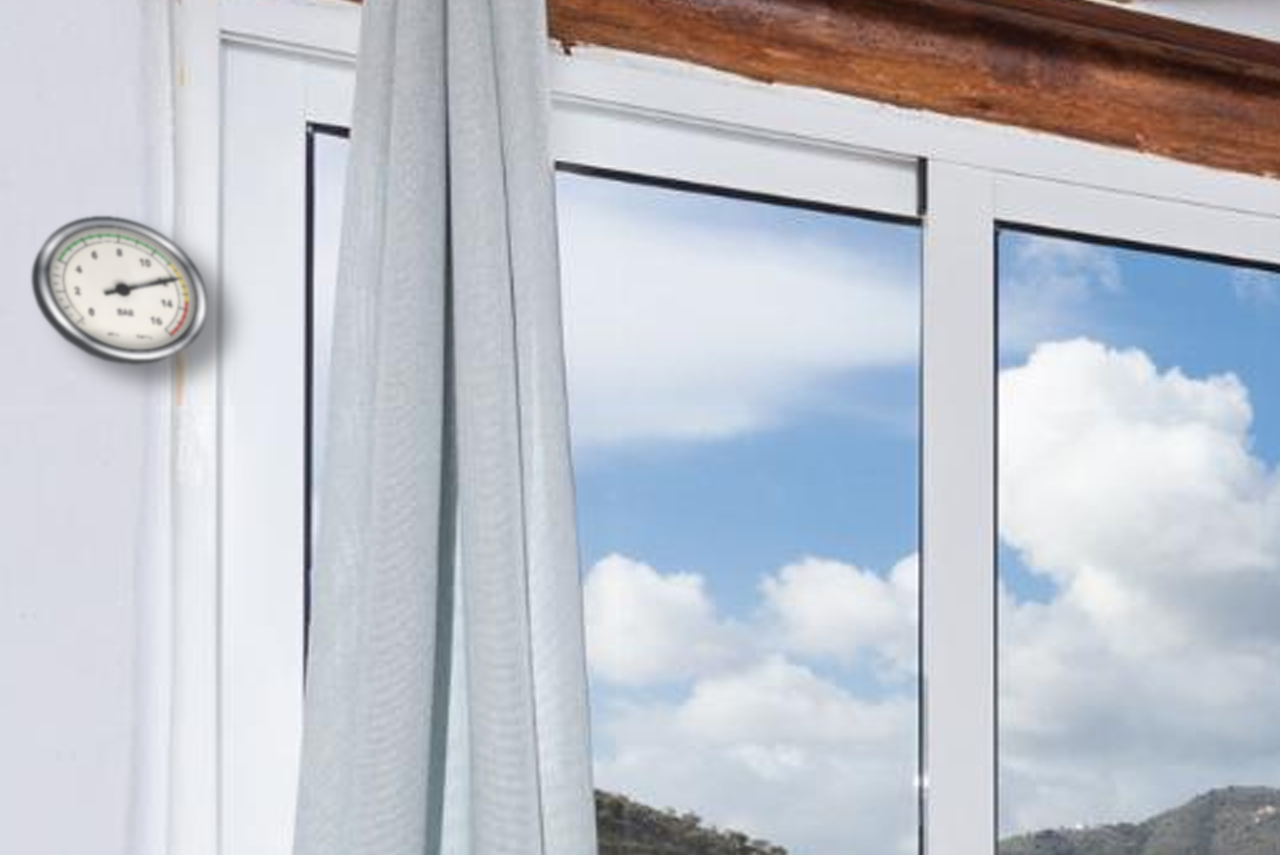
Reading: 12 bar
